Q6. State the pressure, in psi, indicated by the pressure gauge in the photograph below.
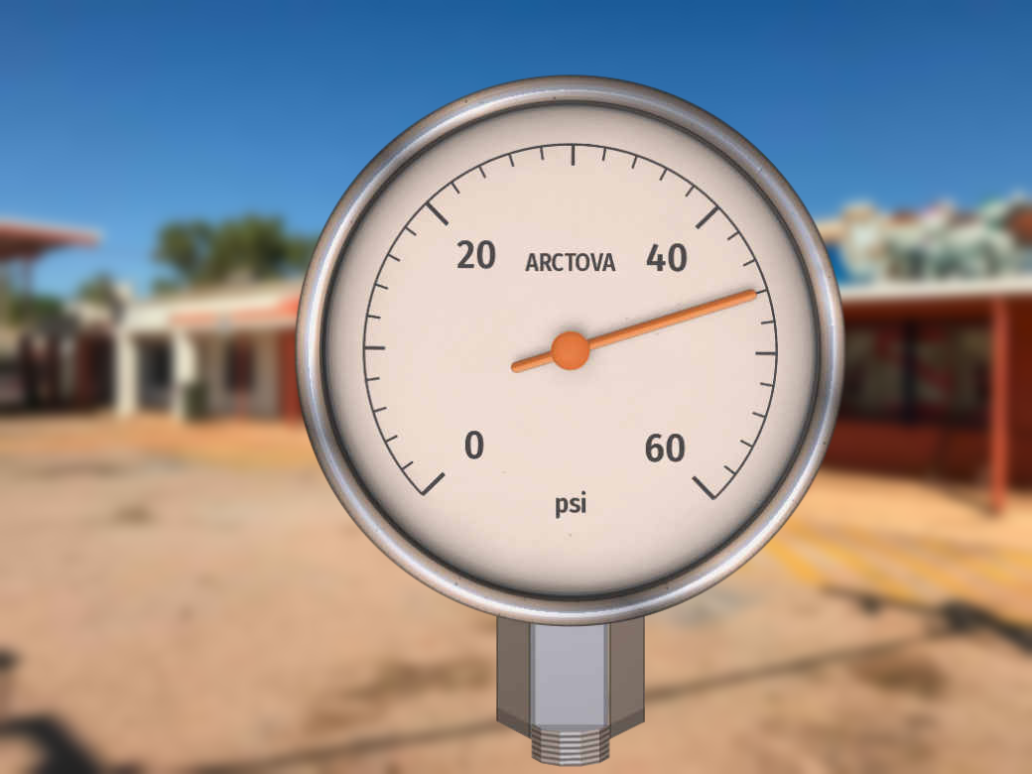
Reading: 46 psi
